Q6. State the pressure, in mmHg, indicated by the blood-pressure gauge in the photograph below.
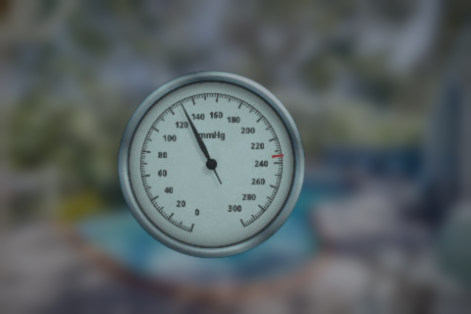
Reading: 130 mmHg
